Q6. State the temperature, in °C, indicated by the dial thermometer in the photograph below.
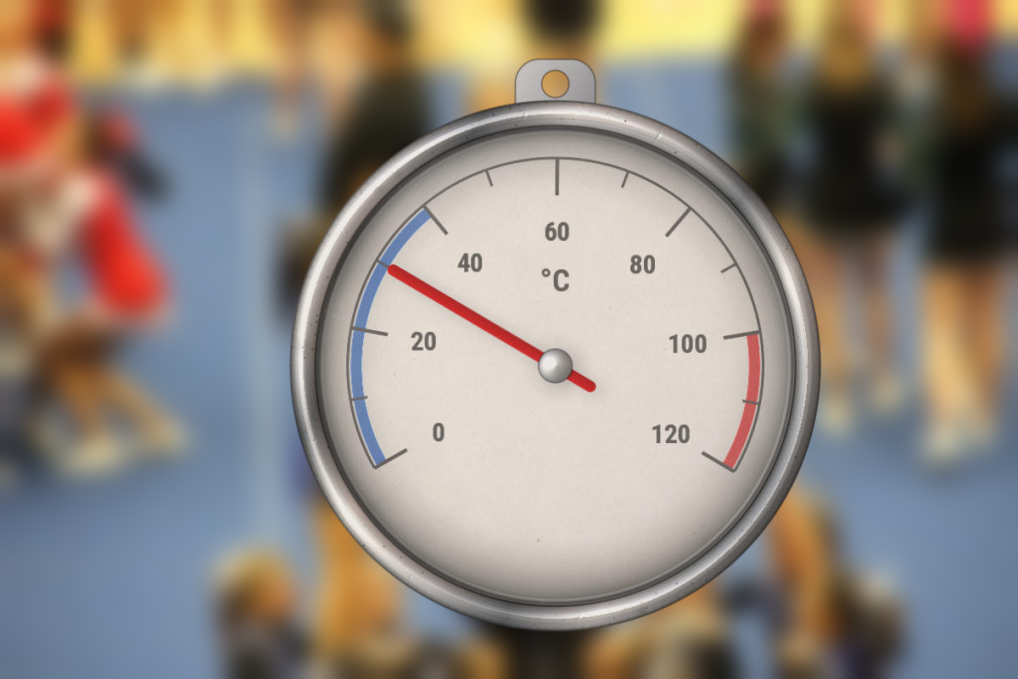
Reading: 30 °C
